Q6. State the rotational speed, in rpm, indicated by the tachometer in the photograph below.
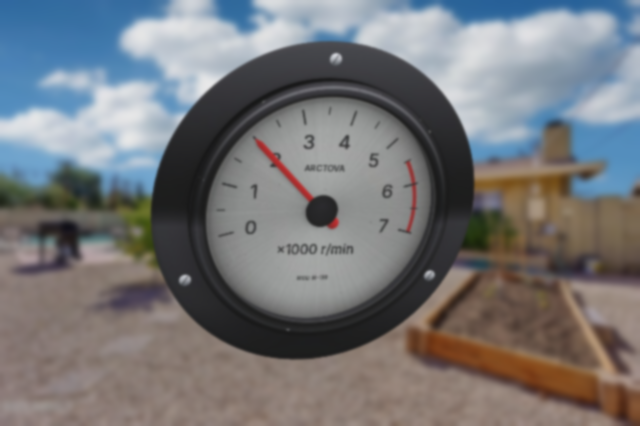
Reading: 2000 rpm
